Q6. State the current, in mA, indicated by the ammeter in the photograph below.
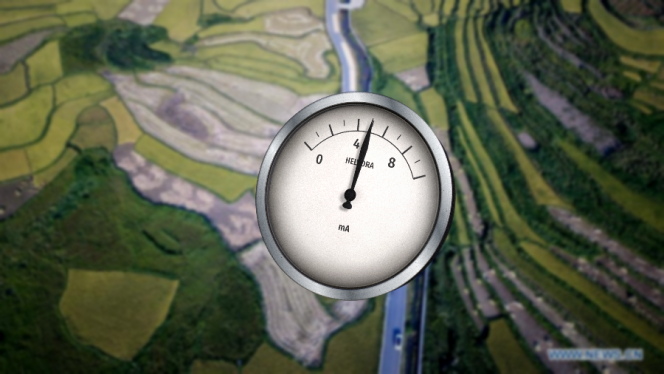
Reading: 5 mA
